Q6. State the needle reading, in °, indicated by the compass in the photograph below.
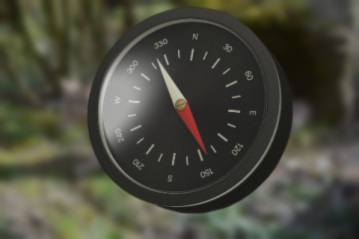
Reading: 142.5 °
